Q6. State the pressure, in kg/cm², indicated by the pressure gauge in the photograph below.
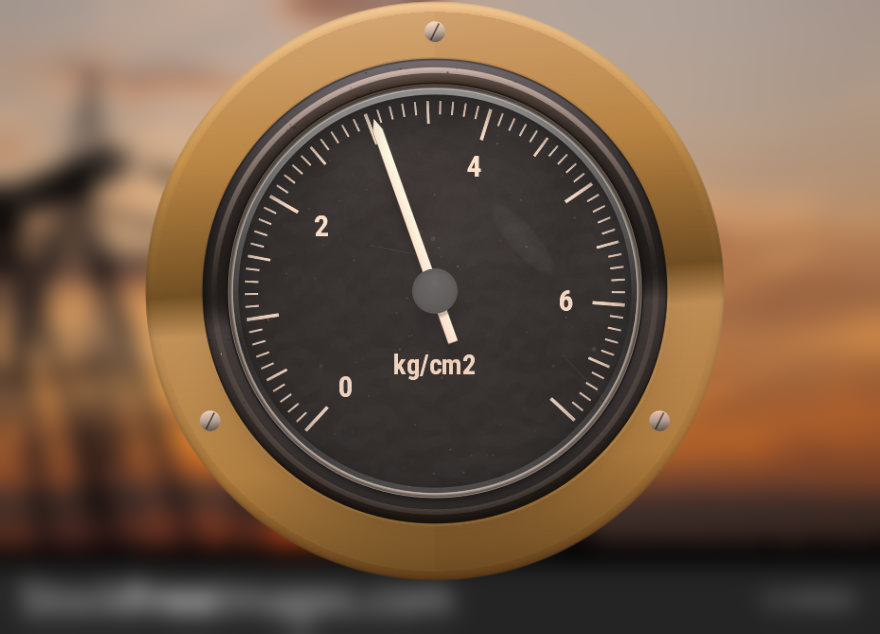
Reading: 3.05 kg/cm²
